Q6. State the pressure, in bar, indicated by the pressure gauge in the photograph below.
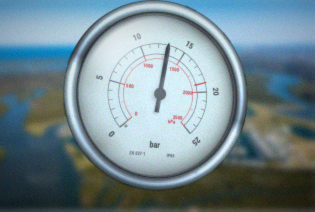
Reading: 13 bar
